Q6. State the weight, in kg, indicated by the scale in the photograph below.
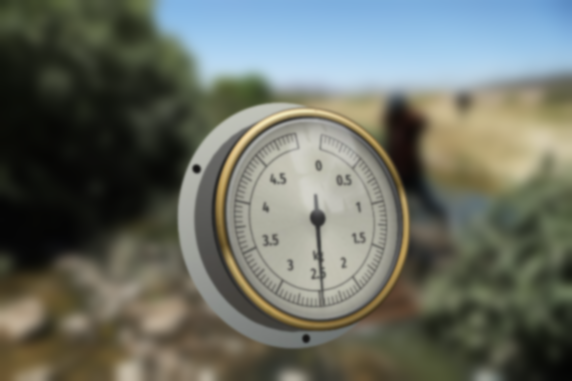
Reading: 2.5 kg
